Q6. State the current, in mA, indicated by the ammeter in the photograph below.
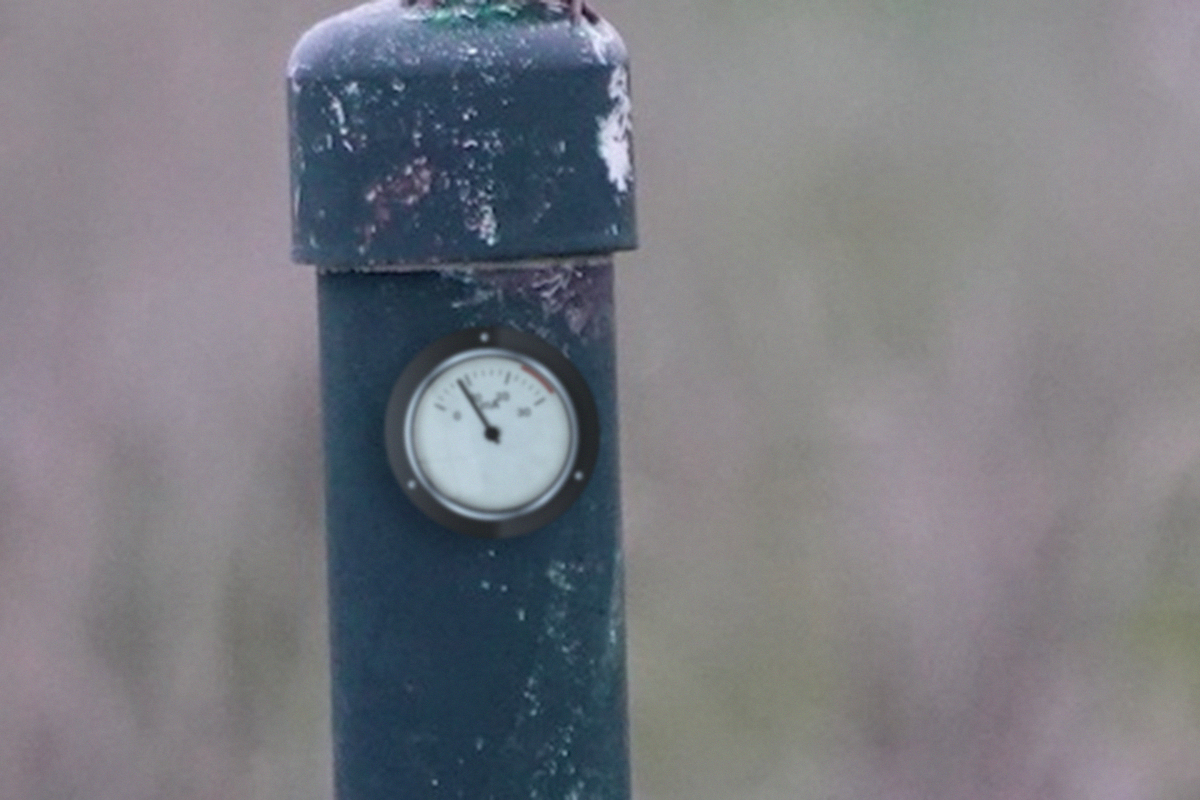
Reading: 8 mA
